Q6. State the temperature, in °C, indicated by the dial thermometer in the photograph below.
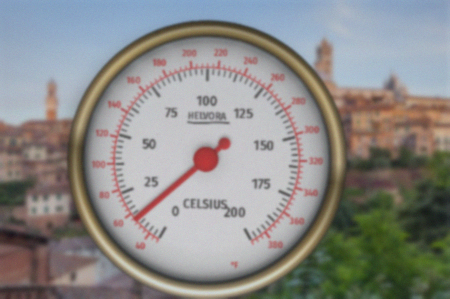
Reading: 12.5 °C
